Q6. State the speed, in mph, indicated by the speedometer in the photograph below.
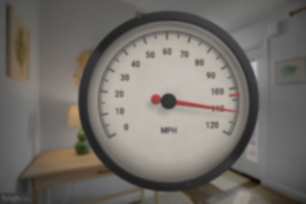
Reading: 110 mph
